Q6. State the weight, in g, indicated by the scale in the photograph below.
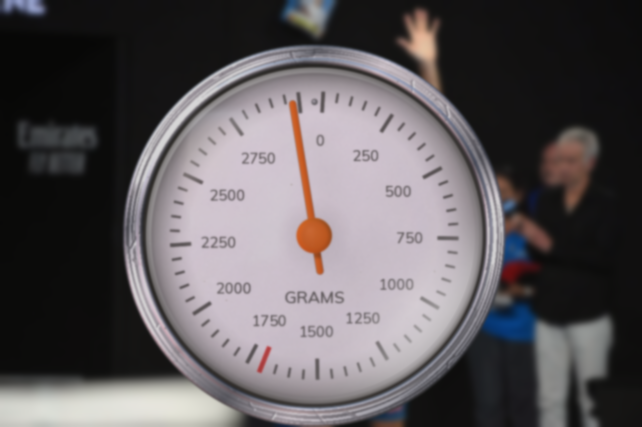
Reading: 2975 g
